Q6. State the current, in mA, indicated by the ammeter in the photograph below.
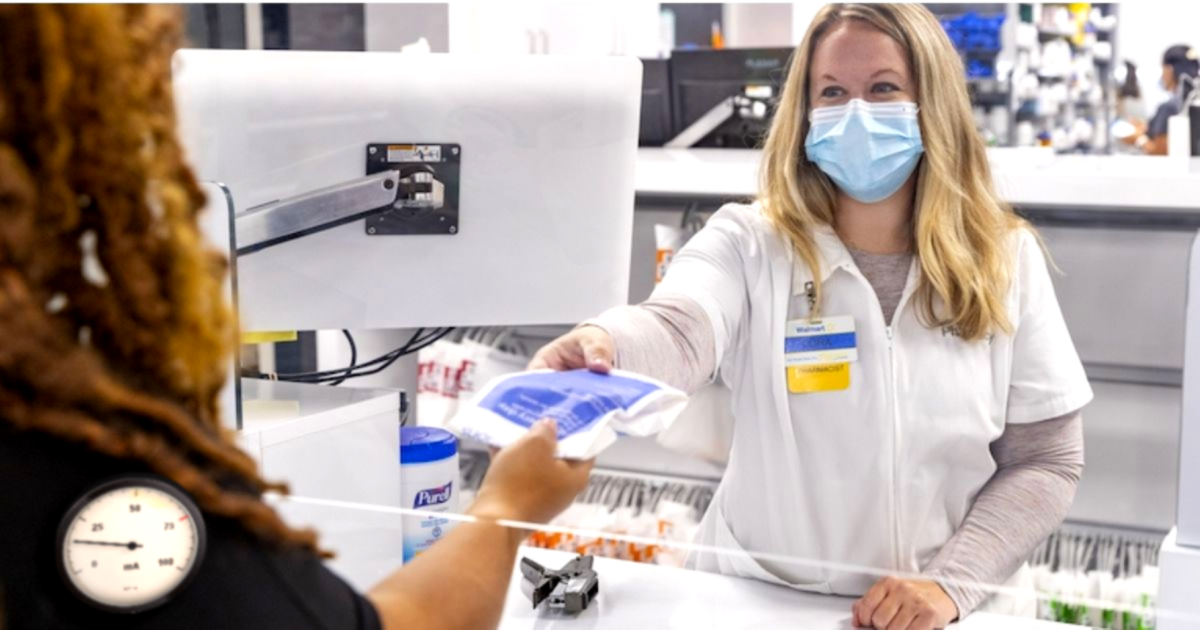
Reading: 15 mA
